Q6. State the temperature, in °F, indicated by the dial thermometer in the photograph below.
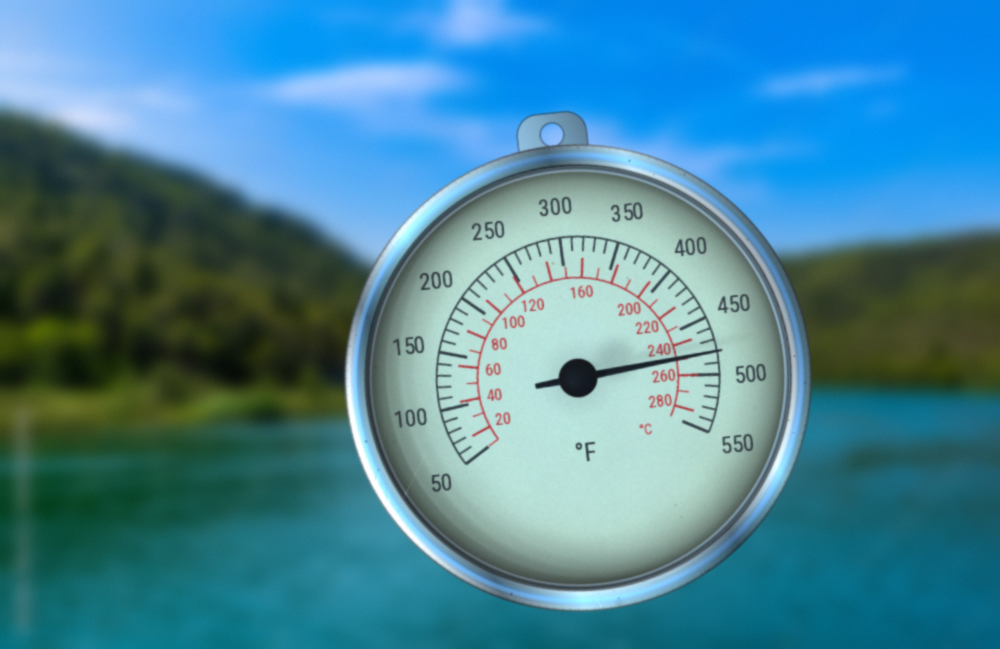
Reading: 480 °F
